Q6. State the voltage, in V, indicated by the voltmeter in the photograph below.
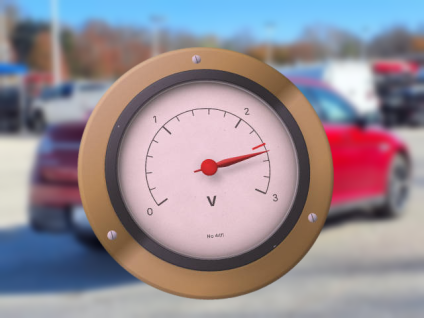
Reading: 2.5 V
